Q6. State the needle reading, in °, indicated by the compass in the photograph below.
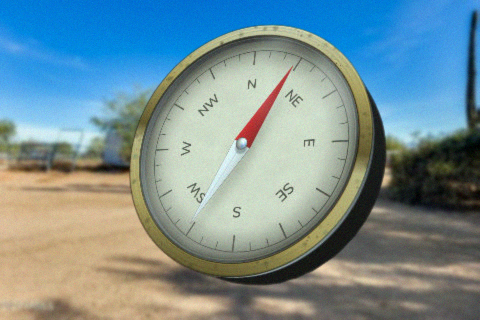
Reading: 30 °
